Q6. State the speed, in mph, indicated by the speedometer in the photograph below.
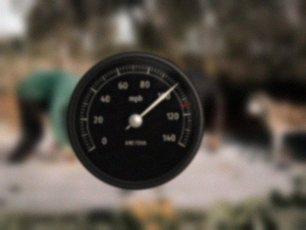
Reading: 100 mph
